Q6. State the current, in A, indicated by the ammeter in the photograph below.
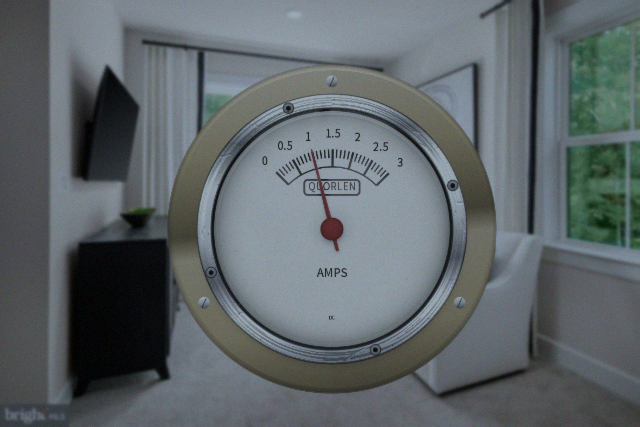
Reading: 1 A
